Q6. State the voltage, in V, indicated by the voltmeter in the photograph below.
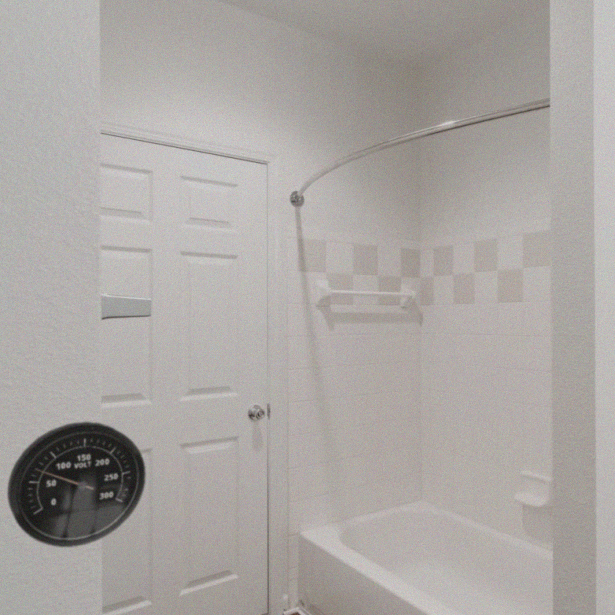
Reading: 70 V
